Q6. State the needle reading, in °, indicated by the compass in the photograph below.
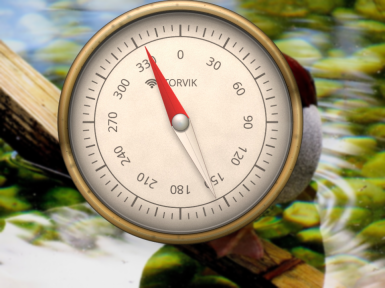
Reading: 335 °
